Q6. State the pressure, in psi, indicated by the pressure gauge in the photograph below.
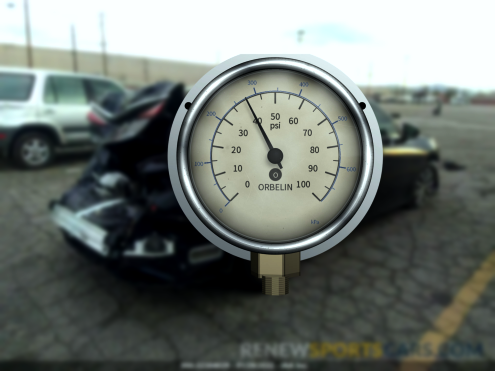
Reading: 40 psi
